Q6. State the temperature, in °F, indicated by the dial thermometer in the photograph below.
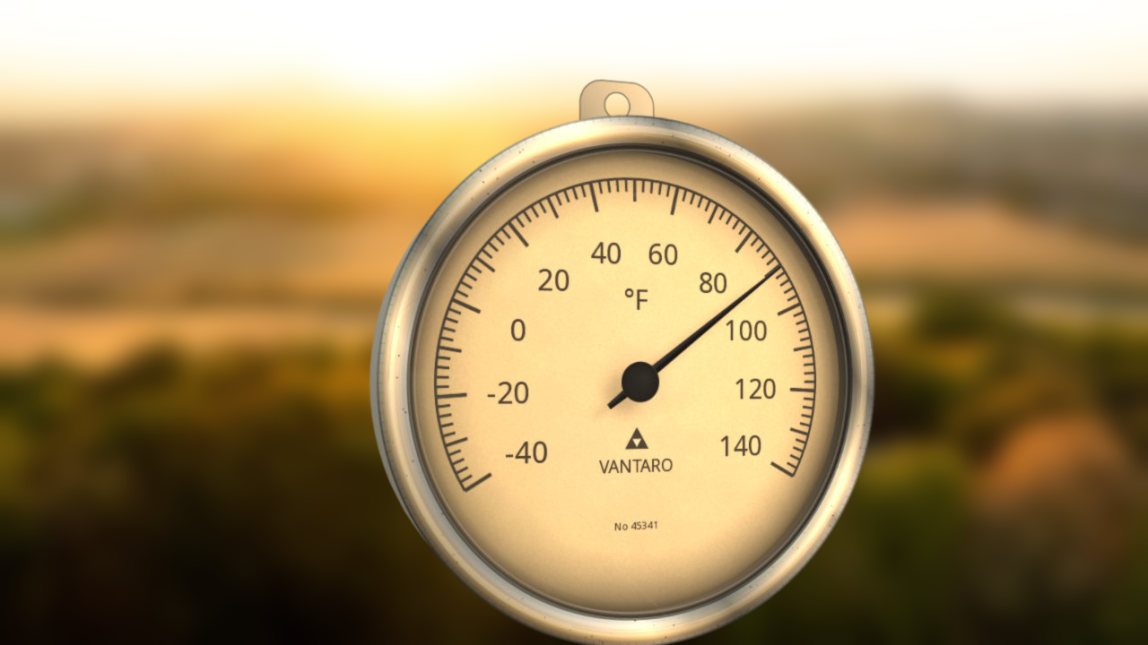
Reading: 90 °F
